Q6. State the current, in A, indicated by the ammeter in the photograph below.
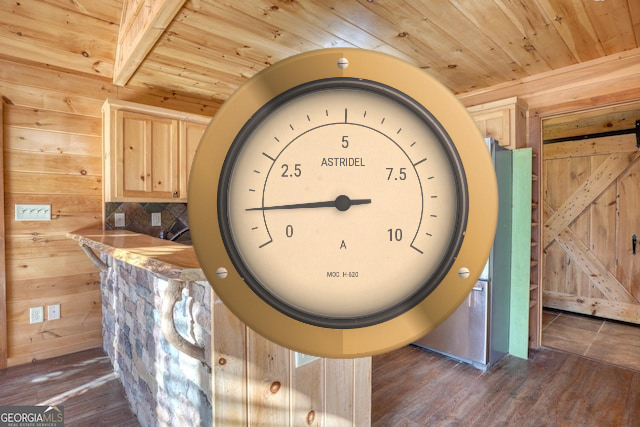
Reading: 1 A
